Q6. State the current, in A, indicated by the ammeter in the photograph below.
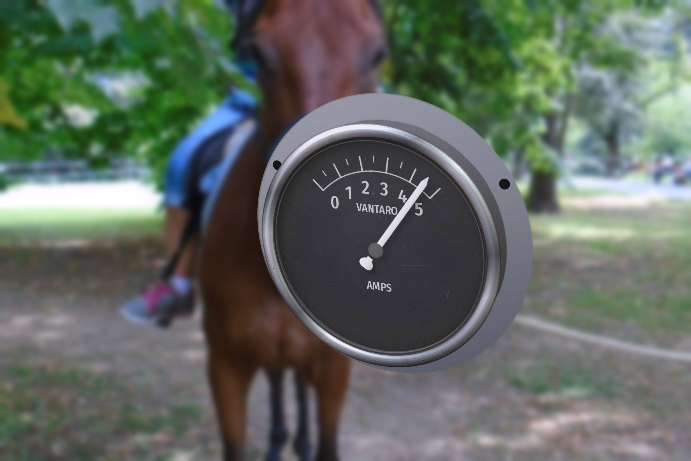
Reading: 4.5 A
